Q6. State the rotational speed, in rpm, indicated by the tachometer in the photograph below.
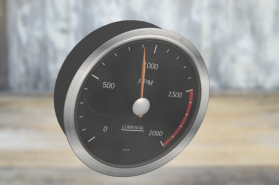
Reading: 900 rpm
